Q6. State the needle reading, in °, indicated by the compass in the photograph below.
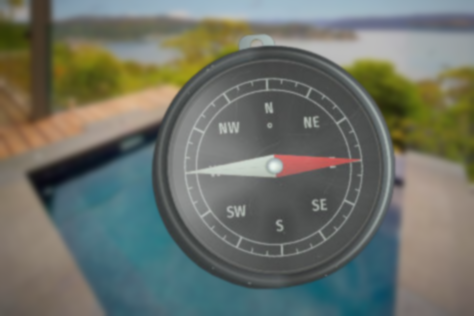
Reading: 90 °
